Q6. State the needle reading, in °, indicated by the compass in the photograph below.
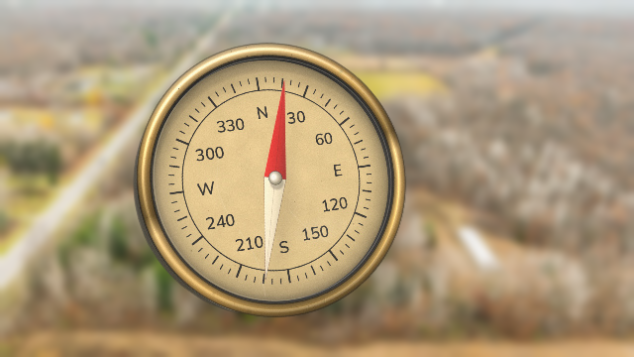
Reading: 15 °
